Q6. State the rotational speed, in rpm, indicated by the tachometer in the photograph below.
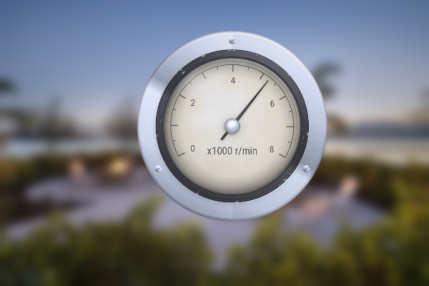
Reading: 5250 rpm
